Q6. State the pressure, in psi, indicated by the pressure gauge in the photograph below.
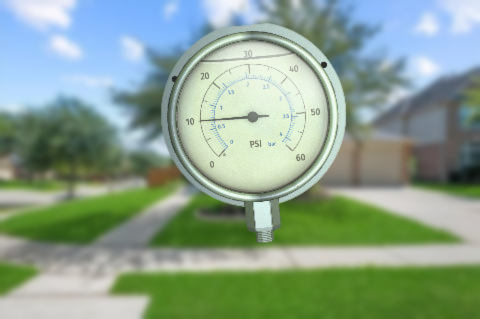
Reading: 10 psi
